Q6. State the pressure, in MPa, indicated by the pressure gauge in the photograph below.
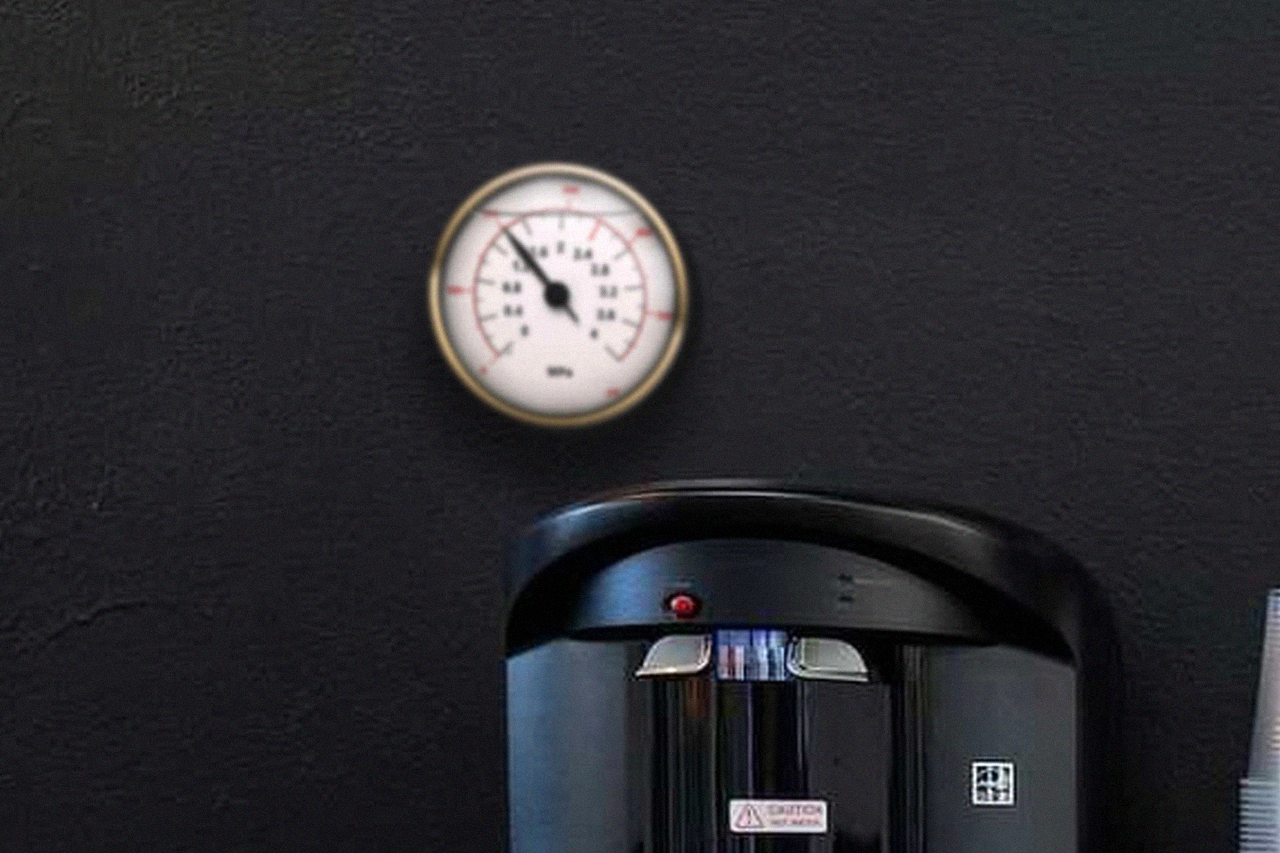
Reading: 1.4 MPa
